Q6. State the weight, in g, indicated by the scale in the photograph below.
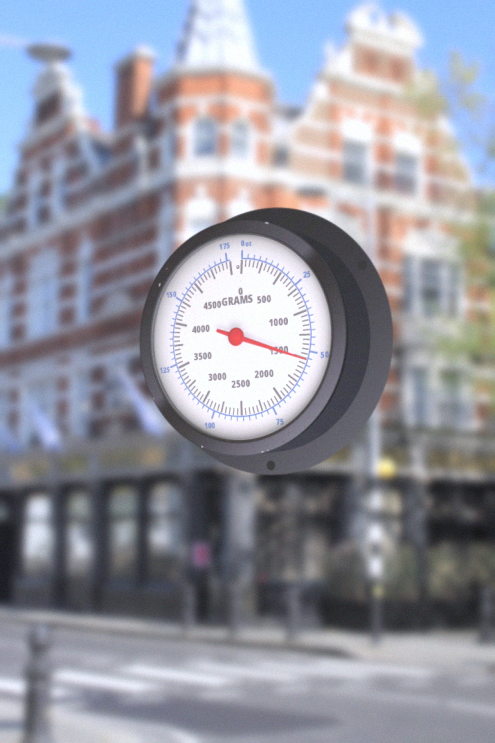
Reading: 1500 g
